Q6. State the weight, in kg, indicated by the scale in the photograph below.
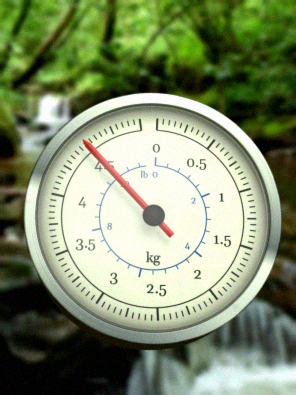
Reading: 4.5 kg
